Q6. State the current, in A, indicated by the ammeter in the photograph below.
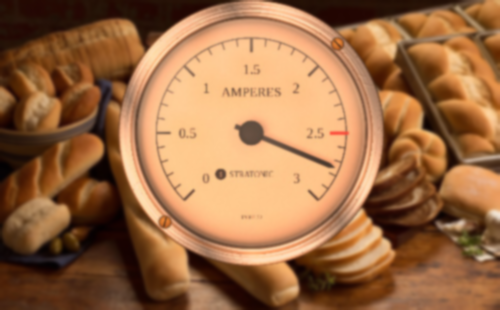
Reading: 2.75 A
